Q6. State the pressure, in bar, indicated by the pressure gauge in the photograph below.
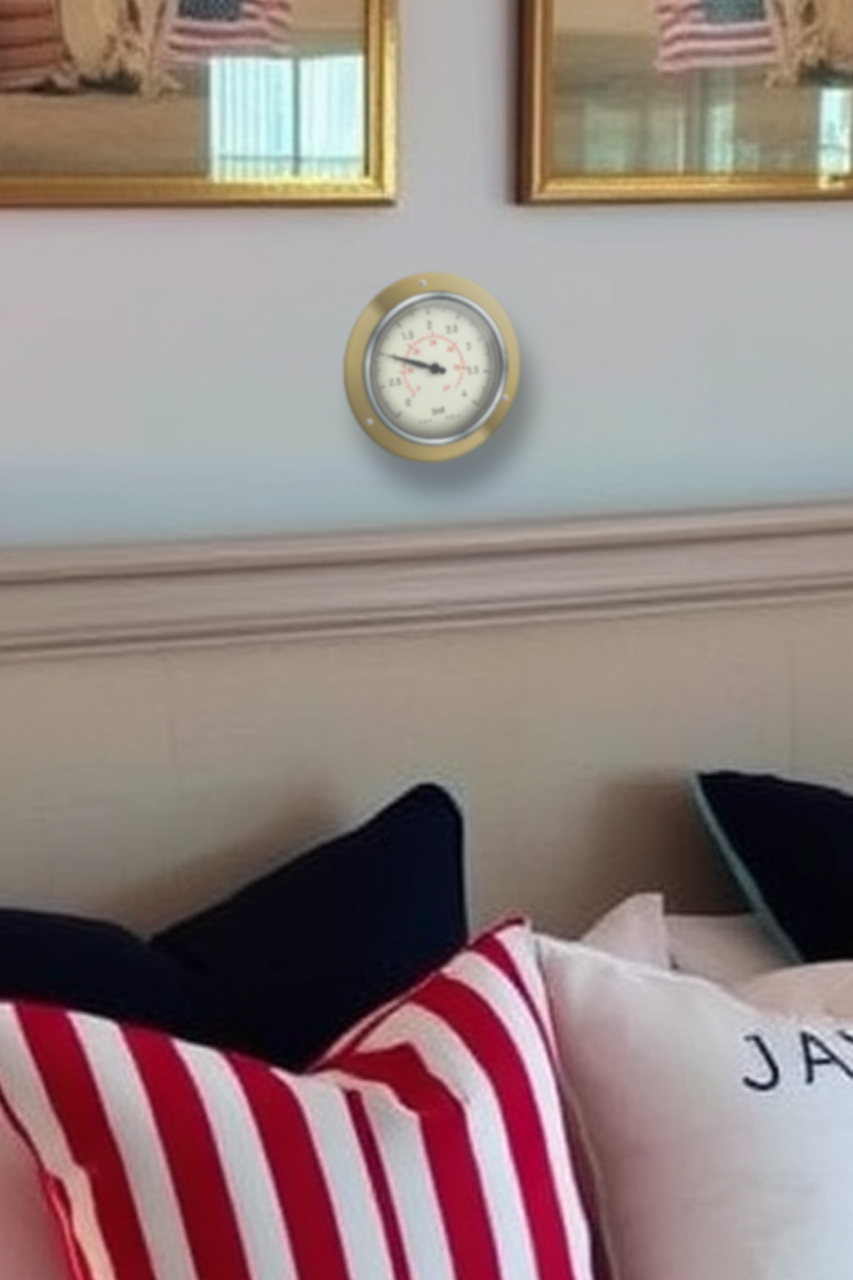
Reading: 1 bar
